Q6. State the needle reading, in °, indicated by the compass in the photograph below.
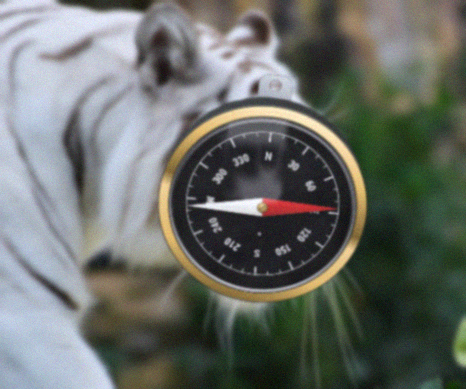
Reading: 85 °
